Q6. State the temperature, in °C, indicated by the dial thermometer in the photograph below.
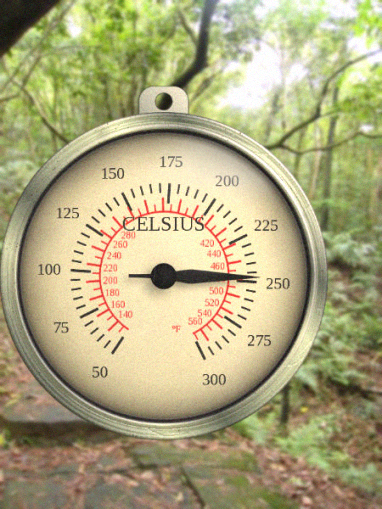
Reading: 247.5 °C
